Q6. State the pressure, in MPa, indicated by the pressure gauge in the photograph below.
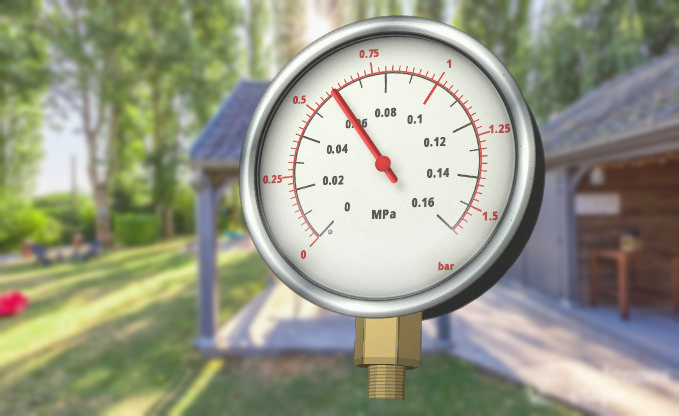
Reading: 0.06 MPa
